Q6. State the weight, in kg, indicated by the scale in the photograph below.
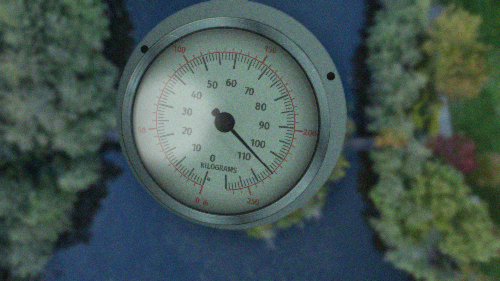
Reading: 105 kg
